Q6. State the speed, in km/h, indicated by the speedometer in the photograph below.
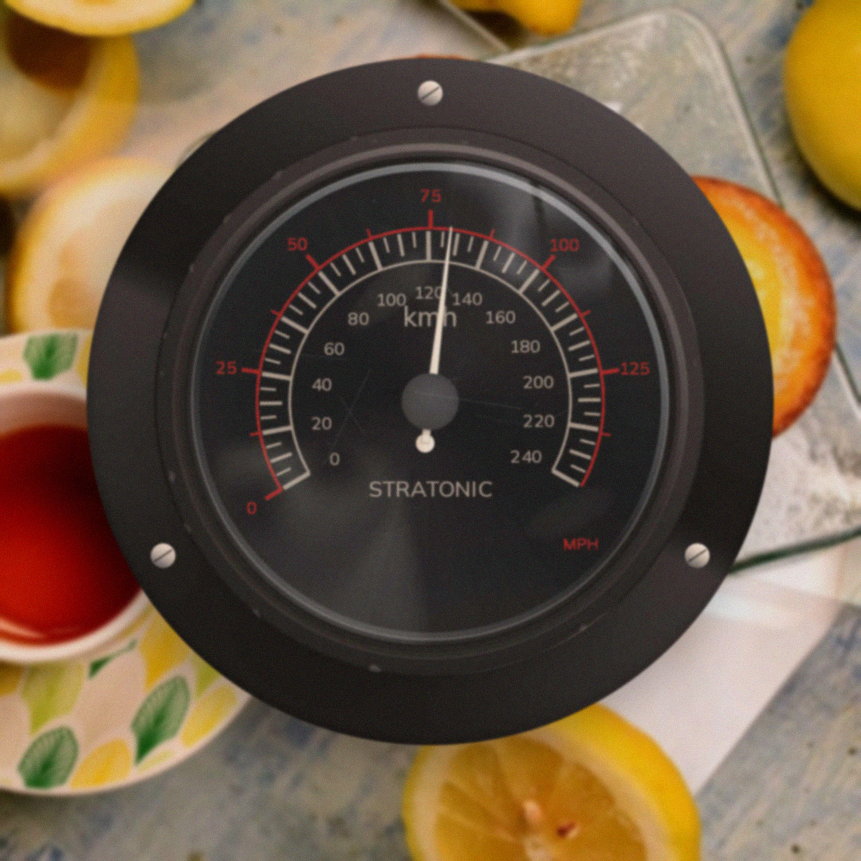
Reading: 127.5 km/h
